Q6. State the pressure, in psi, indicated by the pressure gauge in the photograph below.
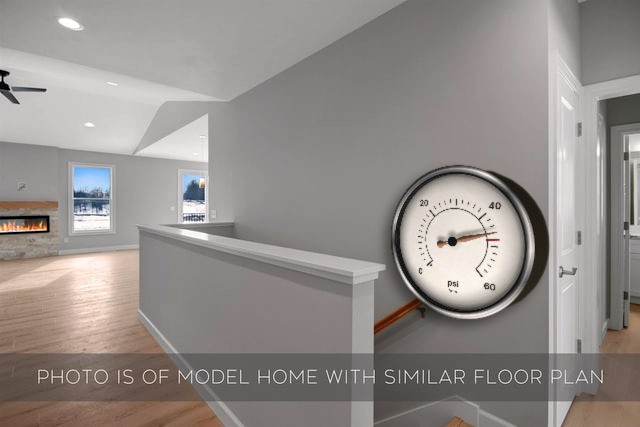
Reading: 46 psi
